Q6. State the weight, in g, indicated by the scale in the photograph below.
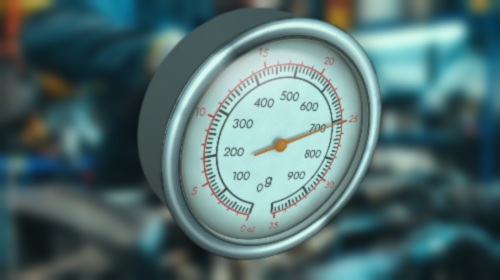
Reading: 700 g
